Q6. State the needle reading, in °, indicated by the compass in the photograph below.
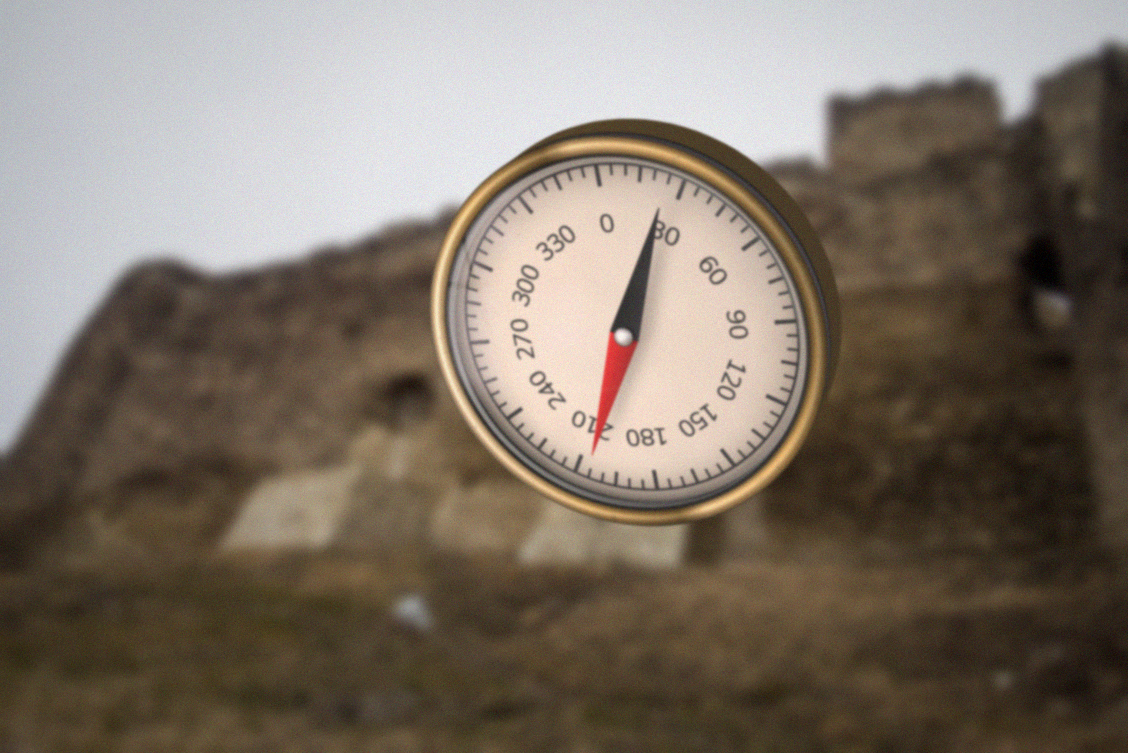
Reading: 205 °
